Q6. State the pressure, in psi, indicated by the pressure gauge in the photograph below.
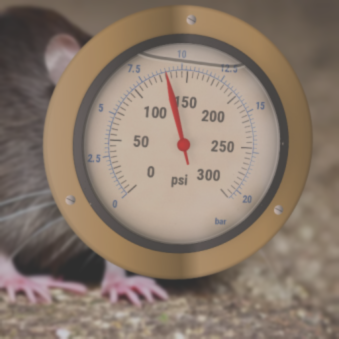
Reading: 130 psi
